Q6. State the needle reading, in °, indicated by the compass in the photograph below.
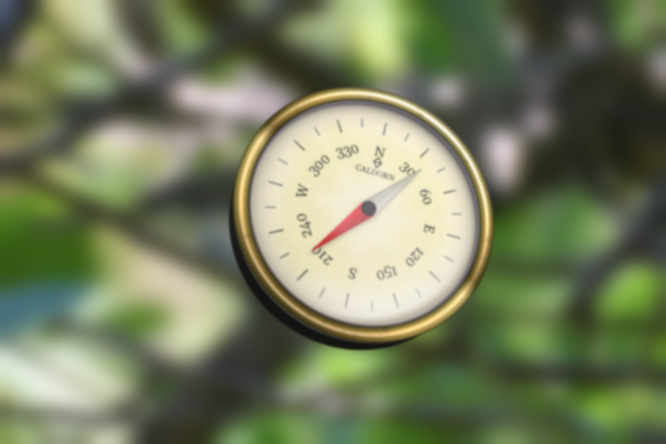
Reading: 217.5 °
